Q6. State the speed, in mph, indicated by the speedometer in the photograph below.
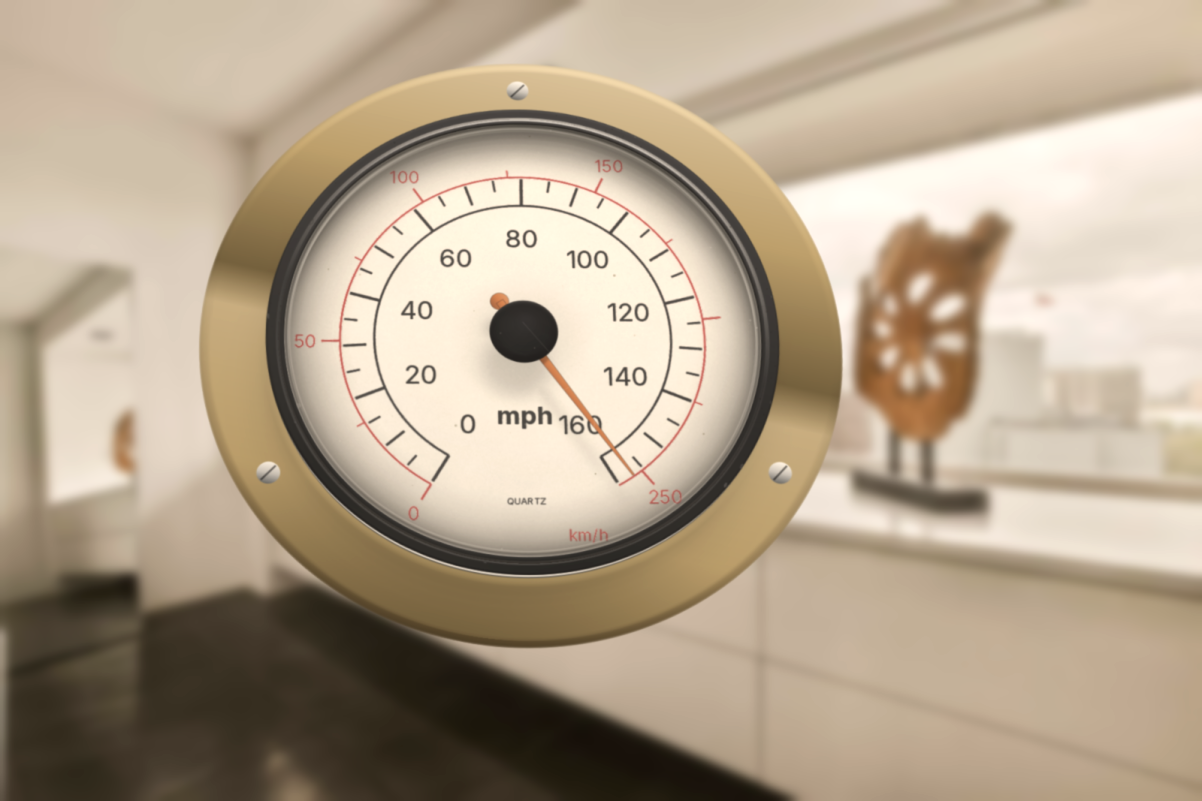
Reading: 157.5 mph
